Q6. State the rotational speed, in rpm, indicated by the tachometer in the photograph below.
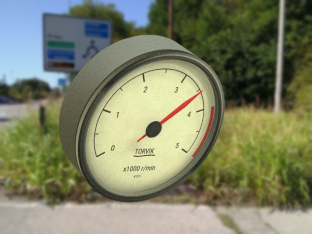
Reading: 3500 rpm
